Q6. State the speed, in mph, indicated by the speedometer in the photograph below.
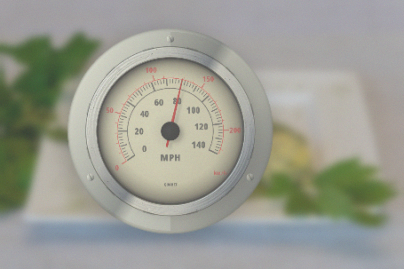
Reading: 80 mph
